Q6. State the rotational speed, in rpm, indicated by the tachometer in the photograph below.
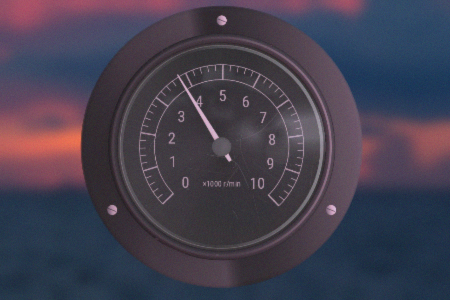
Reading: 3800 rpm
